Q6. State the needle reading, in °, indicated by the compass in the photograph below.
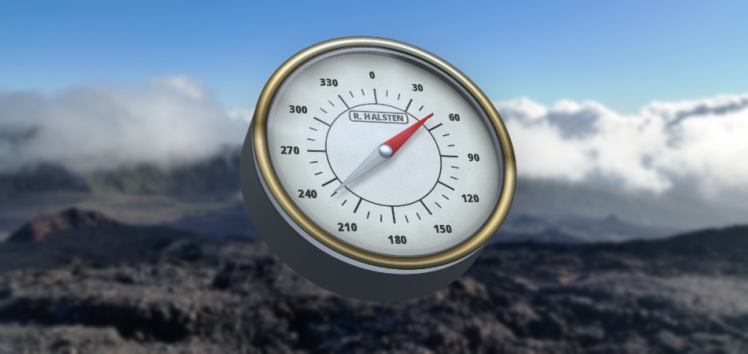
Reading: 50 °
